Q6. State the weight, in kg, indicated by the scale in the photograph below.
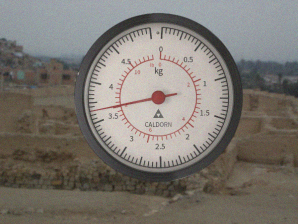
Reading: 3.65 kg
